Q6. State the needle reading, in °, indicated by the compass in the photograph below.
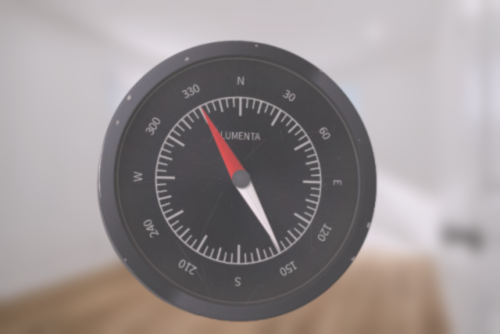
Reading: 330 °
